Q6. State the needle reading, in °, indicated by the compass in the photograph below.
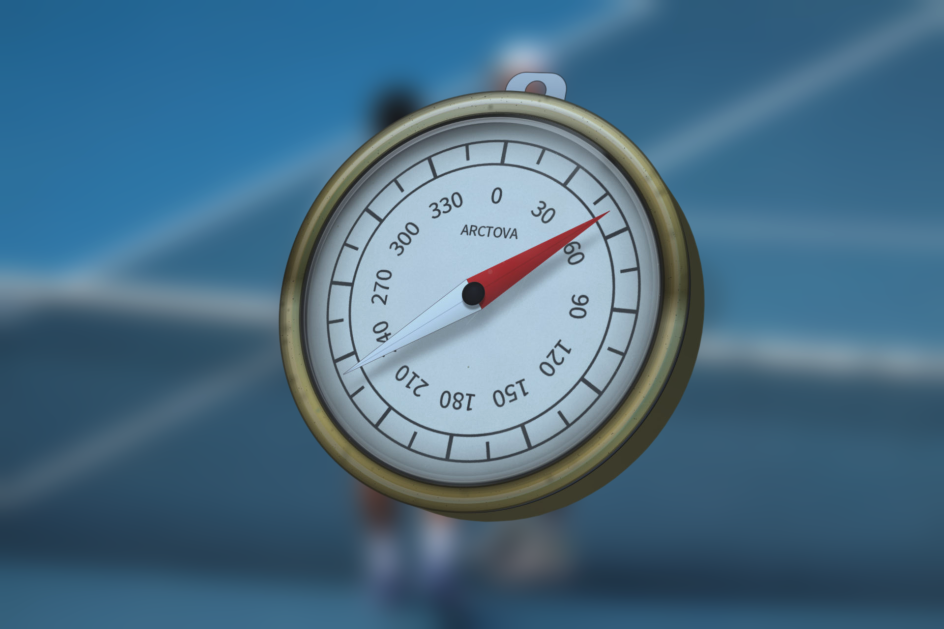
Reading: 52.5 °
